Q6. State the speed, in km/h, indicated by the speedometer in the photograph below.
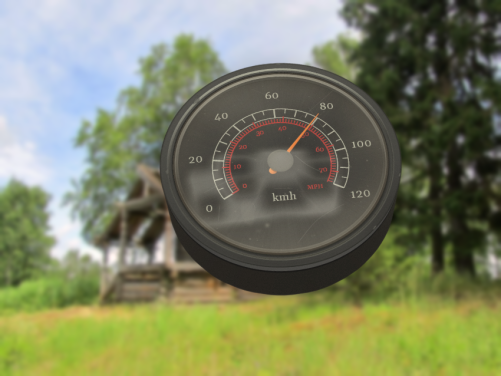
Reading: 80 km/h
